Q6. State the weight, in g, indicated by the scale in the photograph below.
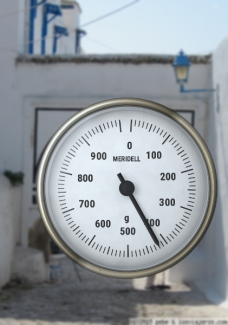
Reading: 420 g
